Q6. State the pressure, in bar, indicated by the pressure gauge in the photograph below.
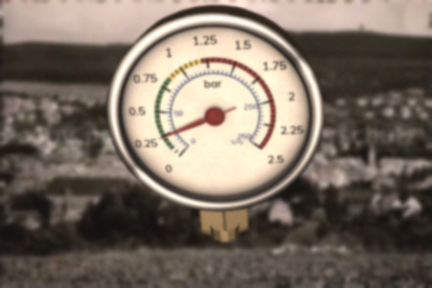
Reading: 0.25 bar
